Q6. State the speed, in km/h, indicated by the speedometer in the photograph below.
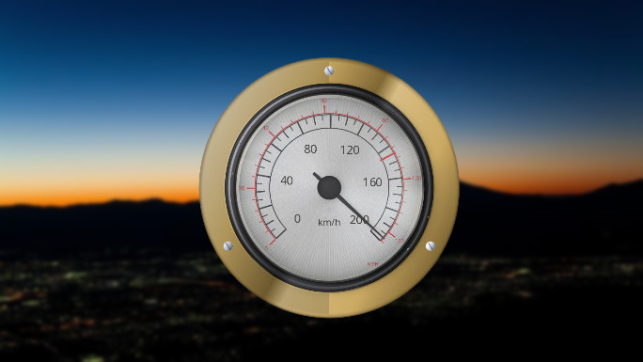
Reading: 197.5 km/h
